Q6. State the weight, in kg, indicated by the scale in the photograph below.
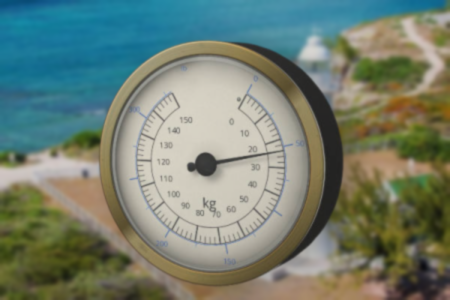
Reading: 24 kg
